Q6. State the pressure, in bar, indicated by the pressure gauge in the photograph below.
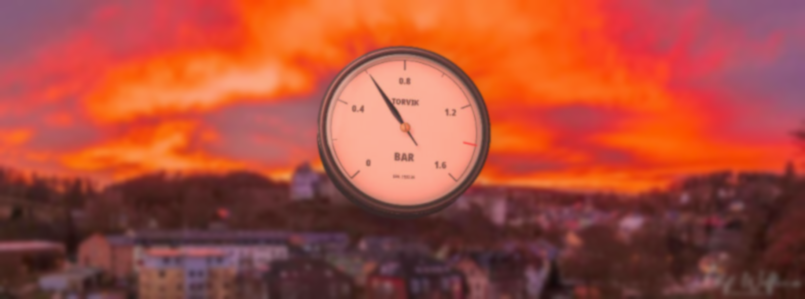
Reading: 0.6 bar
